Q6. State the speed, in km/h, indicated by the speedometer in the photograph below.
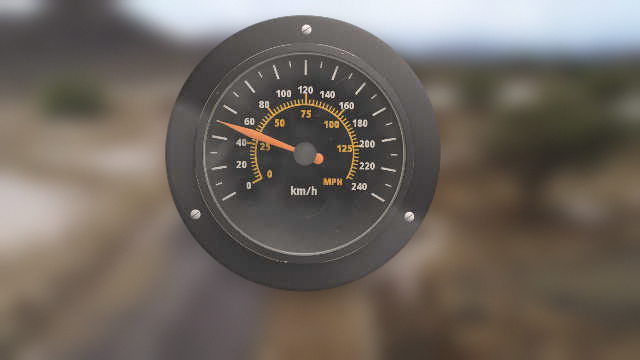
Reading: 50 km/h
